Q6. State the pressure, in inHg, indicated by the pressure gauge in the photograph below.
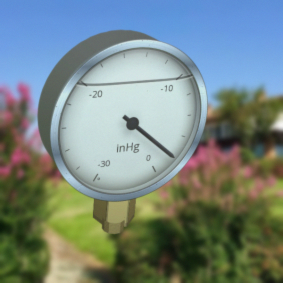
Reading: -2 inHg
